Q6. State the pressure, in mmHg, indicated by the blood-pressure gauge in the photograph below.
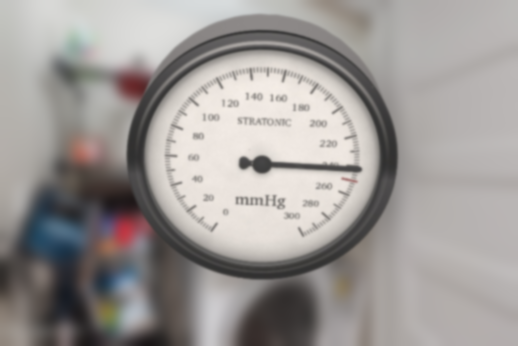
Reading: 240 mmHg
